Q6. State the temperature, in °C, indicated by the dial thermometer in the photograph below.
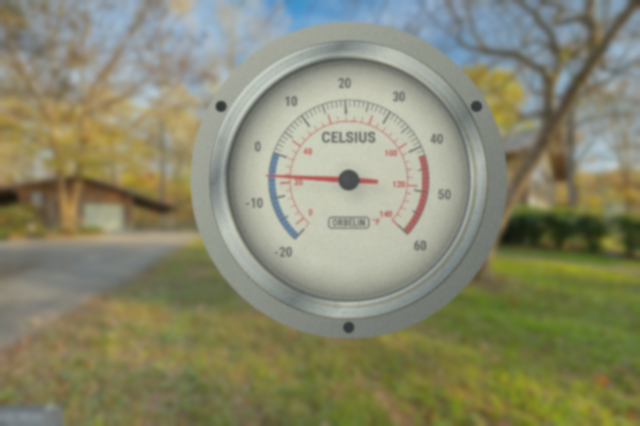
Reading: -5 °C
